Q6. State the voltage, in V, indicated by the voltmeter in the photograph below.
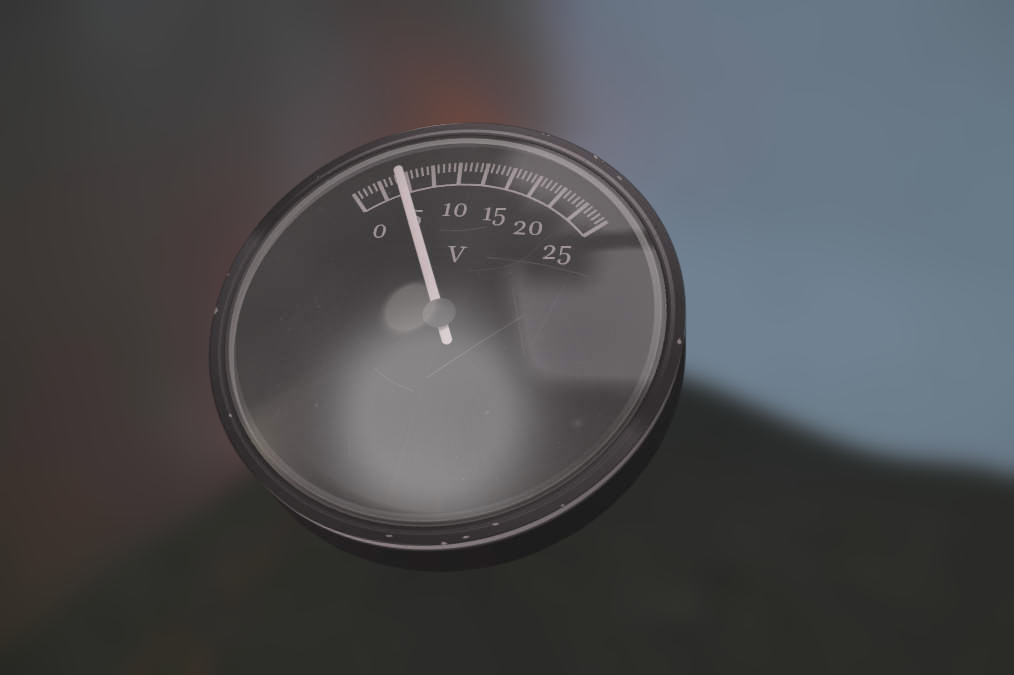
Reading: 4.5 V
